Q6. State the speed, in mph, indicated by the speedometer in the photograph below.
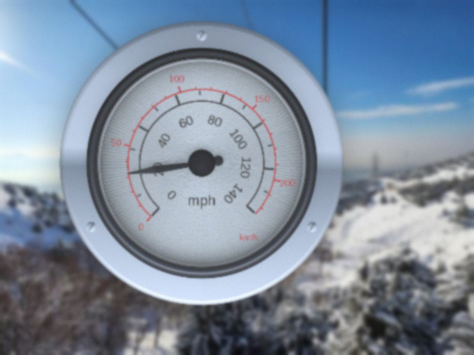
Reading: 20 mph
